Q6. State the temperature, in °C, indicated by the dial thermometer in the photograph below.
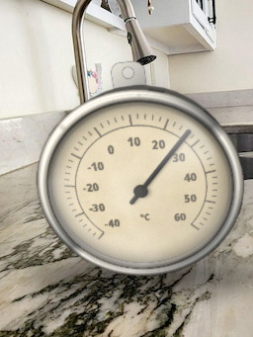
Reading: 26 °C
